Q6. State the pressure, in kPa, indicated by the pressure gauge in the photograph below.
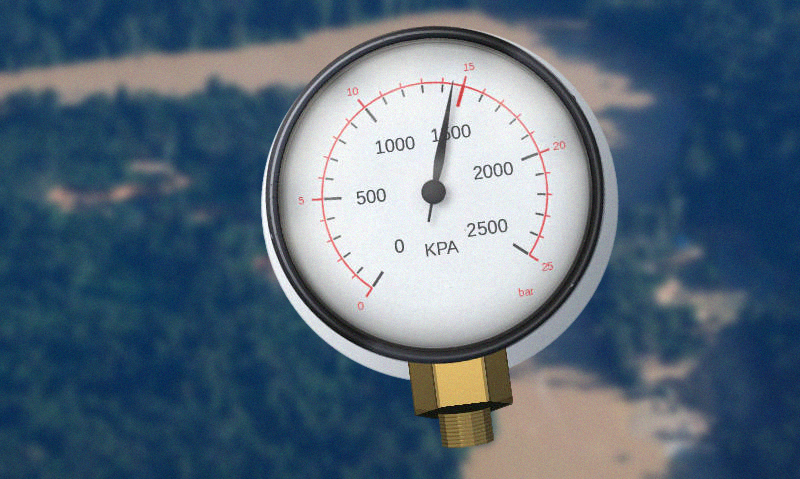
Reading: 1450 kPa
